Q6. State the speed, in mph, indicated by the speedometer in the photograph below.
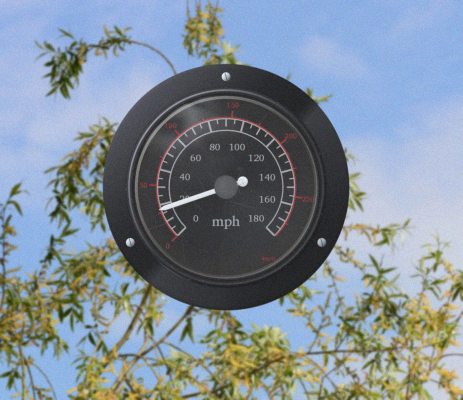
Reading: 17.5 mph
